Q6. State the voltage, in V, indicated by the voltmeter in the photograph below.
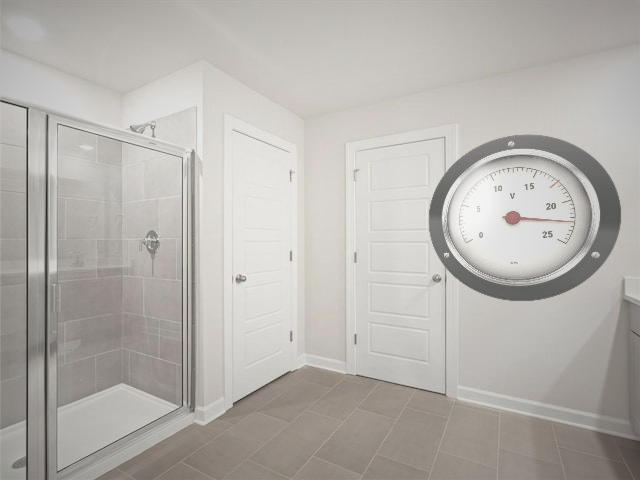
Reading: 22.5 V
